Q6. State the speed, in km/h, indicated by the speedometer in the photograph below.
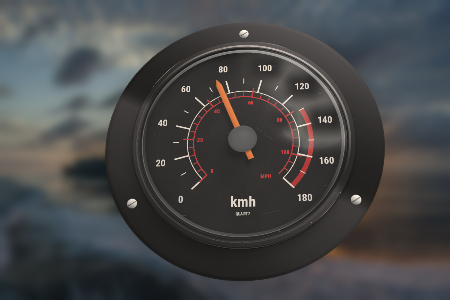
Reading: 75 km/h
